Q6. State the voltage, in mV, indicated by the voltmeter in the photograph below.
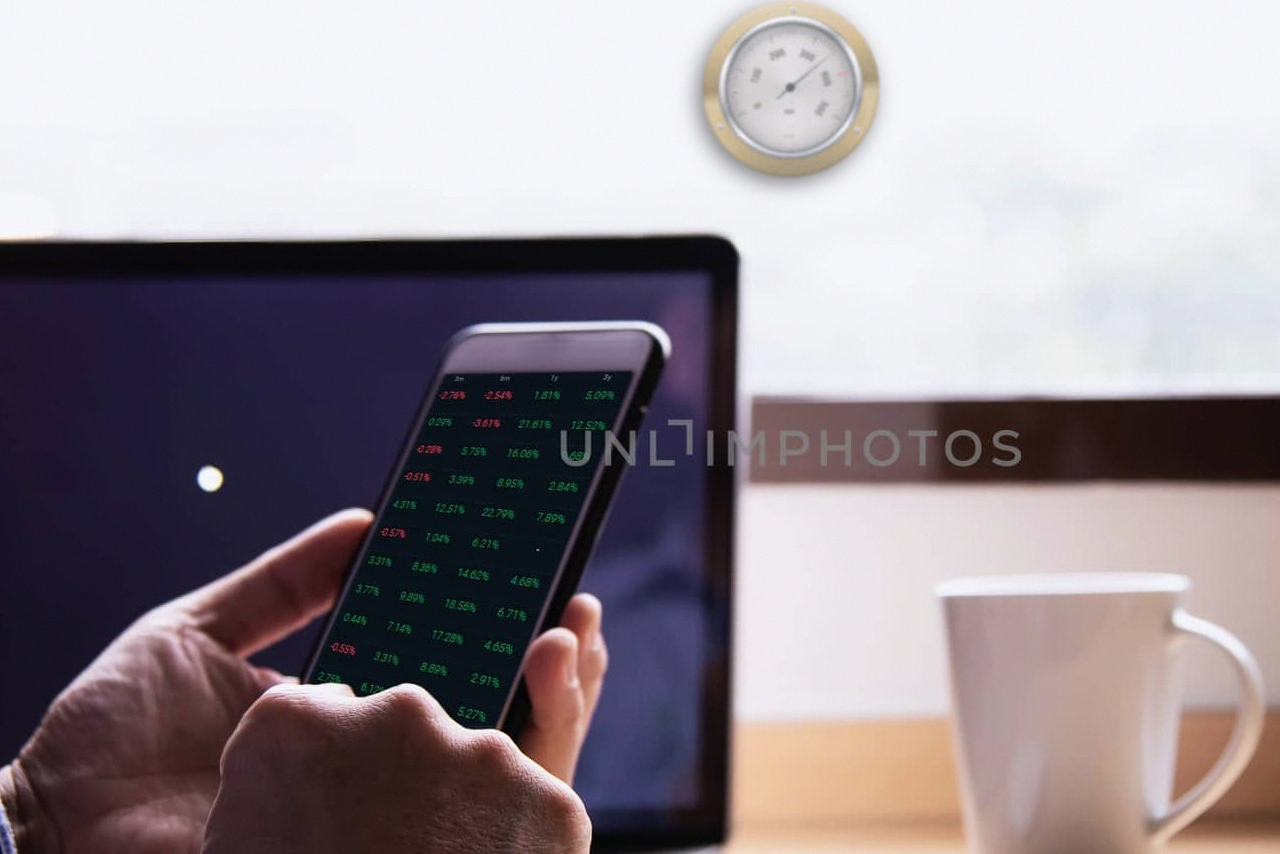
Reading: 350 mV
